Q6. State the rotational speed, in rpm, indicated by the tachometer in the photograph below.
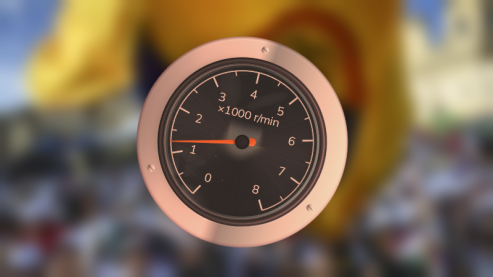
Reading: 1250 rpm
